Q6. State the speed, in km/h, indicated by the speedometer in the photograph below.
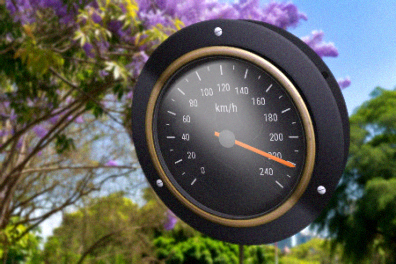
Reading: 220 km/h
